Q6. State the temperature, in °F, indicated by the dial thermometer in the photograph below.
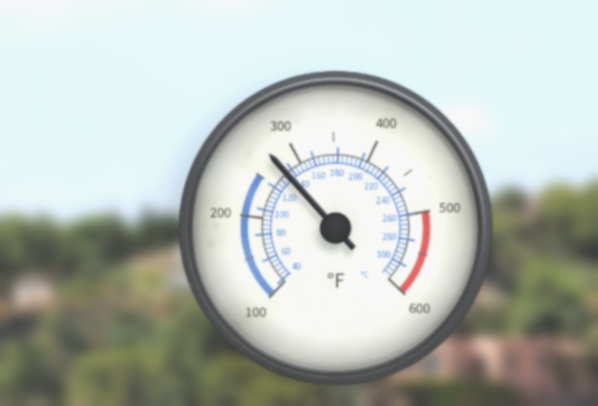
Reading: 275 °F
